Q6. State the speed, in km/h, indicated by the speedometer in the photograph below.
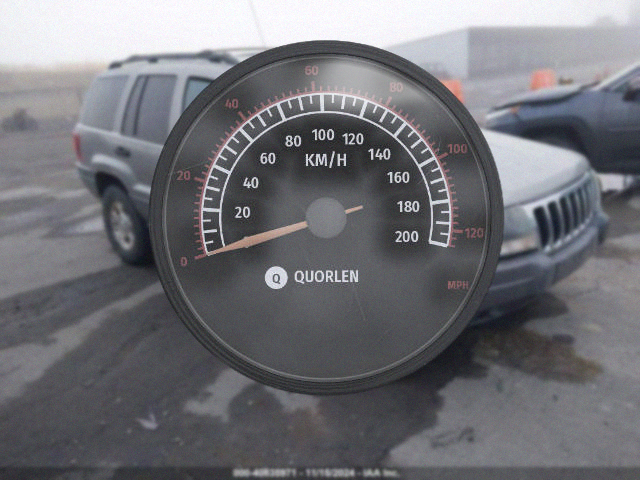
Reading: 0 km/h
